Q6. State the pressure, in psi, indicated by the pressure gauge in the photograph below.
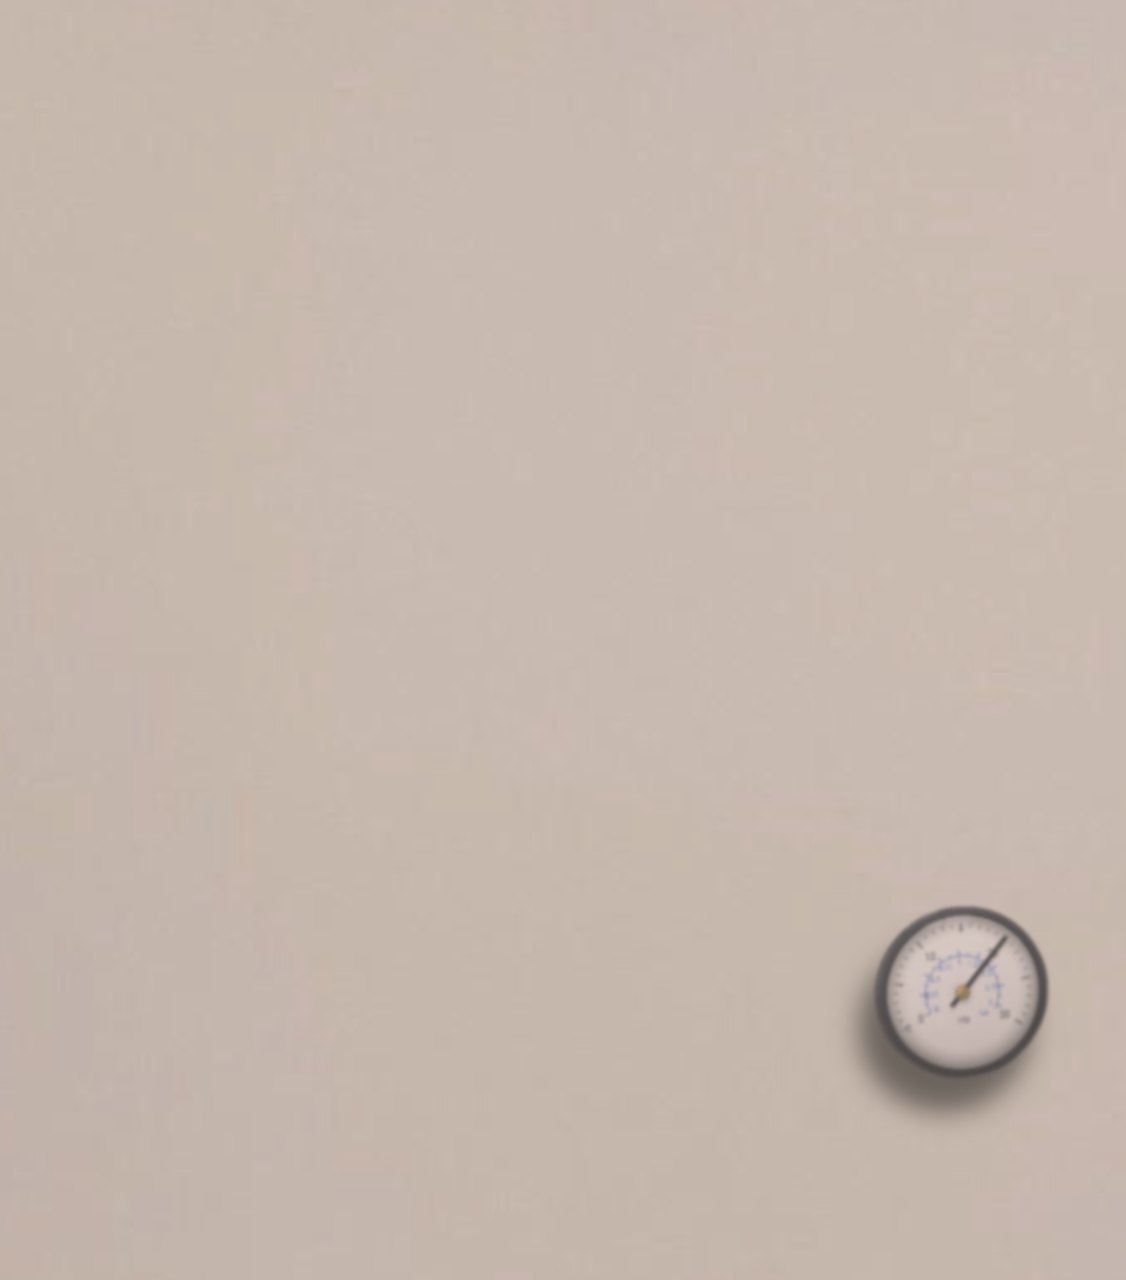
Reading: 20 psi
